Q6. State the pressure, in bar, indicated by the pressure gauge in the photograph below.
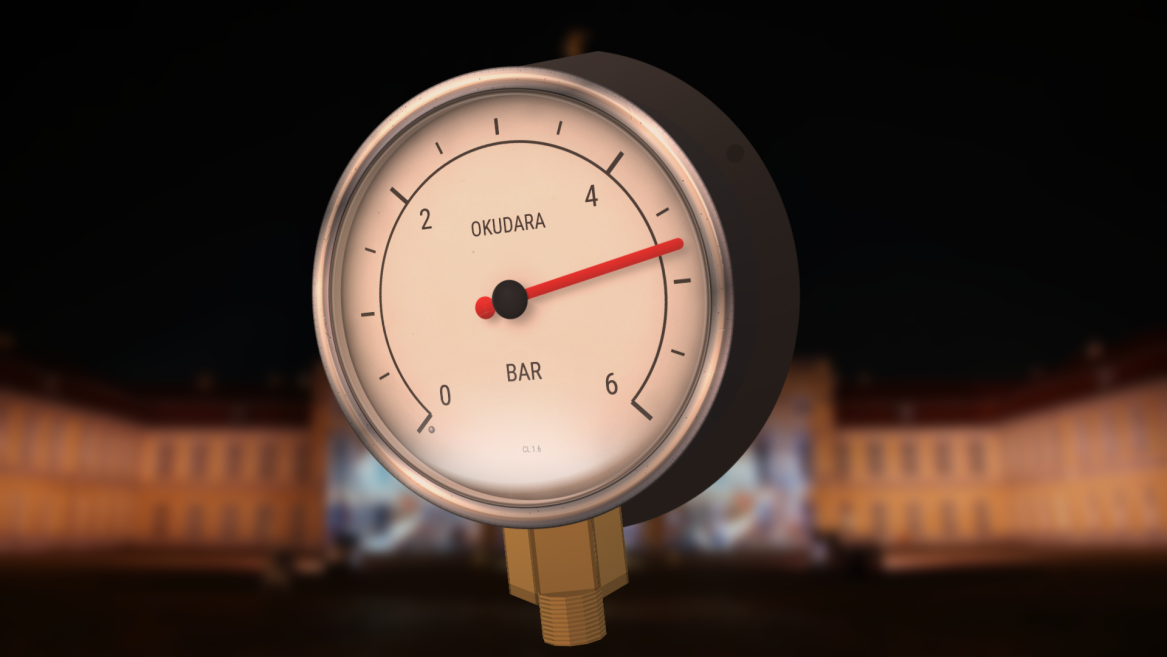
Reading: 4.75 bar
